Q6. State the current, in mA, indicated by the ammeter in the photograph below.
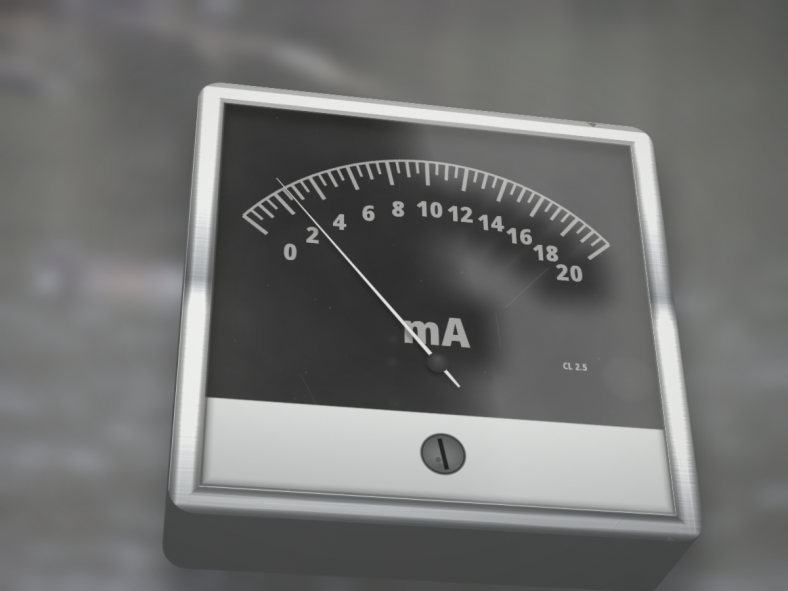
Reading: 2.5 mA
